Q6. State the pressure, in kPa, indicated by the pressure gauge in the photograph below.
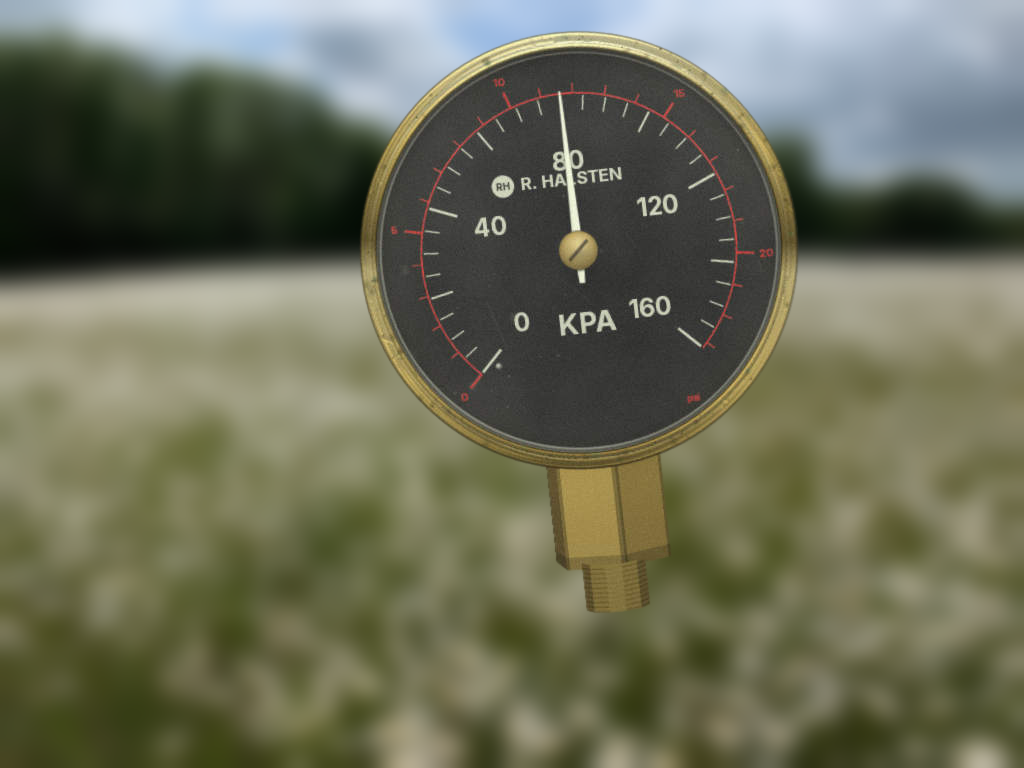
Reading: 80 kPa
